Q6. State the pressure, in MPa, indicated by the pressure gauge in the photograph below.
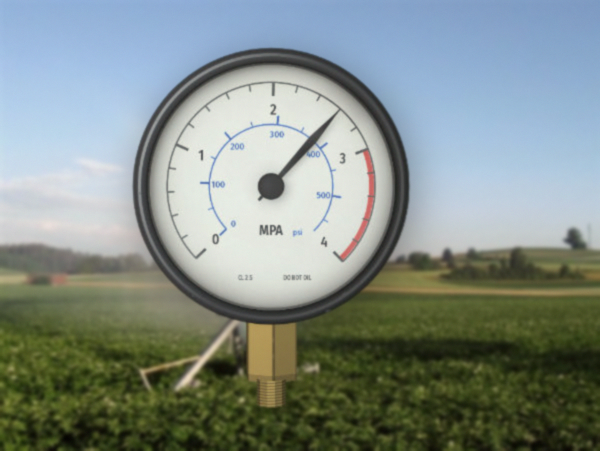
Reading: 2.6 MPa
